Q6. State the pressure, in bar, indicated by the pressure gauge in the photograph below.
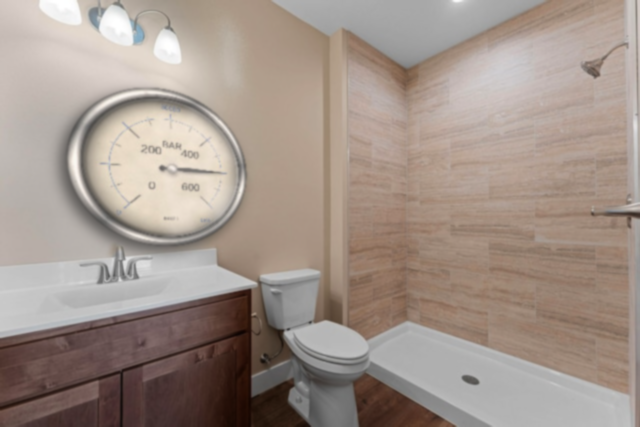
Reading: 500 bar
